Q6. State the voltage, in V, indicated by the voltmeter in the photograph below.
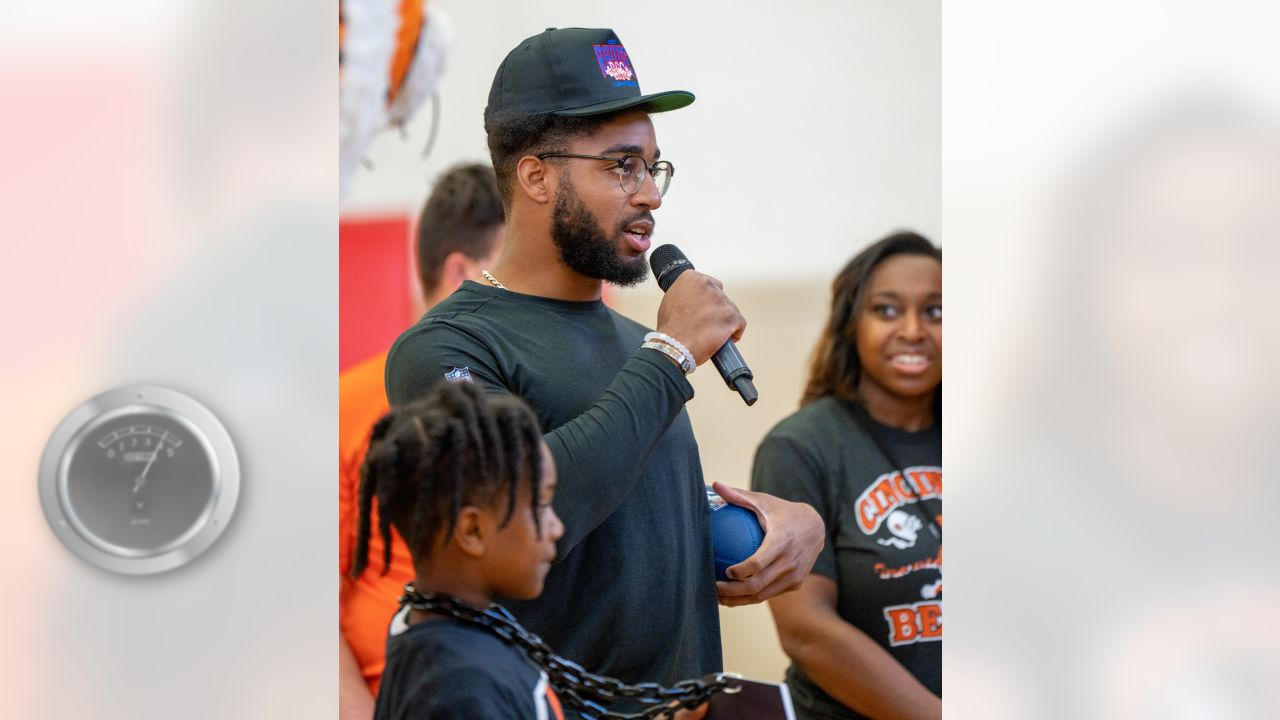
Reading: 4 V
